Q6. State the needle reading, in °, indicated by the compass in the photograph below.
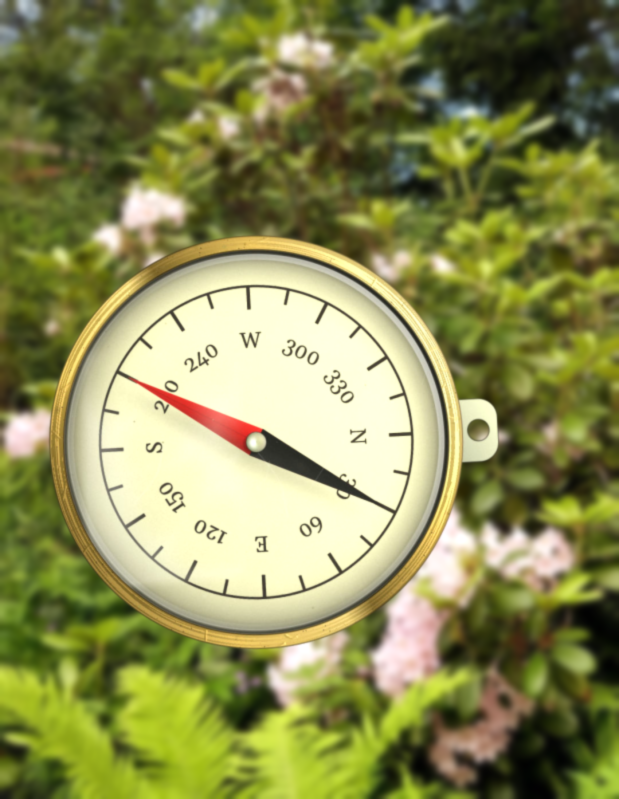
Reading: 210 °
